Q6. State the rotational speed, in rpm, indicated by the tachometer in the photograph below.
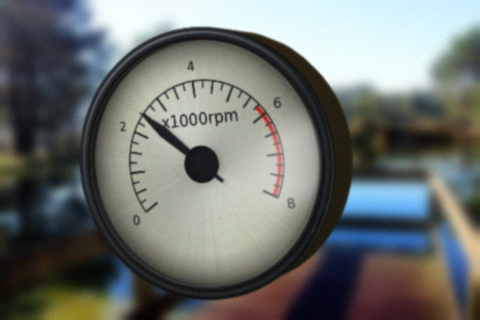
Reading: 2500 rpm
